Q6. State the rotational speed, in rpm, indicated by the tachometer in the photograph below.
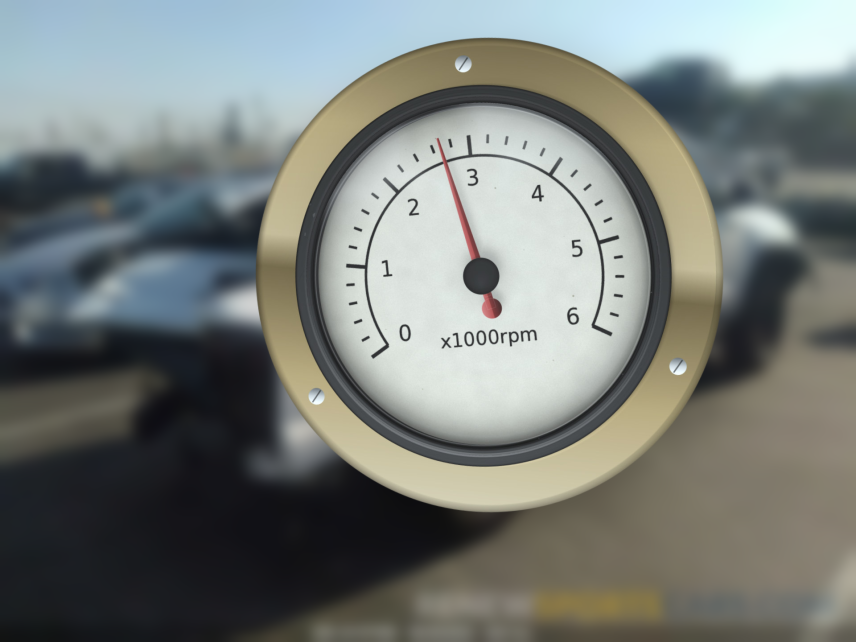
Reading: 2700 rpm
